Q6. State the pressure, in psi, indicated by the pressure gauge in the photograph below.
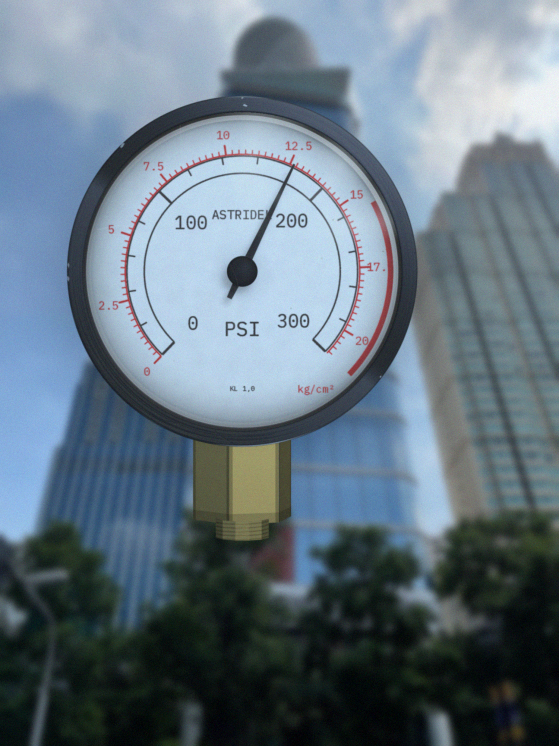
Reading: 180 psi
